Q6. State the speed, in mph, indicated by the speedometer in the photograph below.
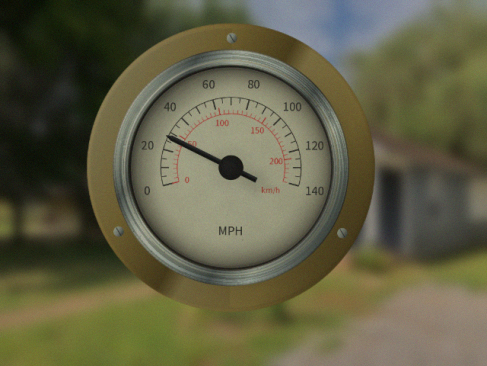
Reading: 27.5 mph
